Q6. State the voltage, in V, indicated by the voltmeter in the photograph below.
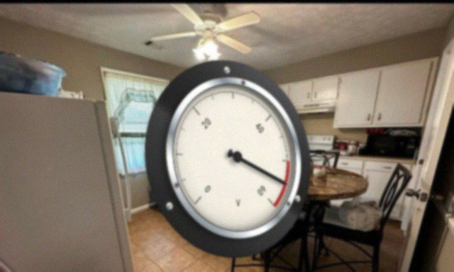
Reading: 55 V
